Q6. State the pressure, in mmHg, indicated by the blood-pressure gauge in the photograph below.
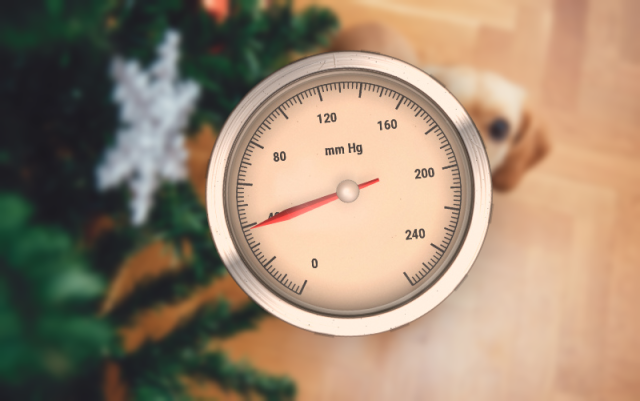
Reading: 38 mmHg
